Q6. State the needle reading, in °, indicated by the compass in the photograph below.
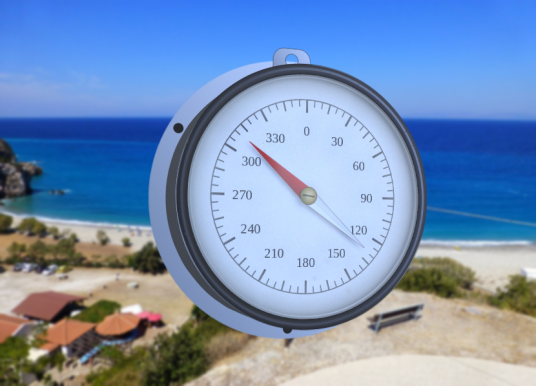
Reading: 310 °
